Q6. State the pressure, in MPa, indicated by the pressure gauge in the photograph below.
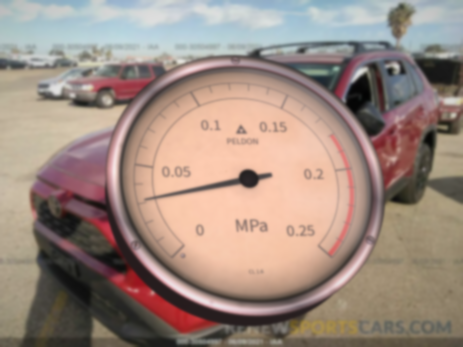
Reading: 0.03 MPa
